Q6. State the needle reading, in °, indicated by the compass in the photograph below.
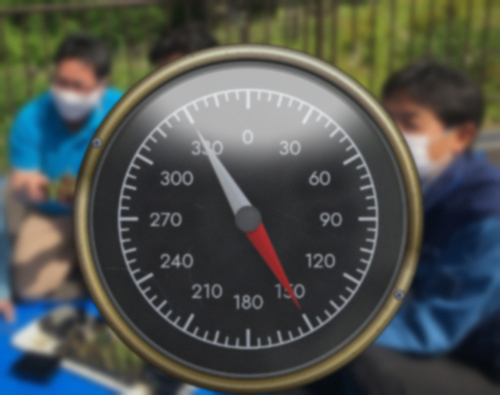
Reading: 150 °
